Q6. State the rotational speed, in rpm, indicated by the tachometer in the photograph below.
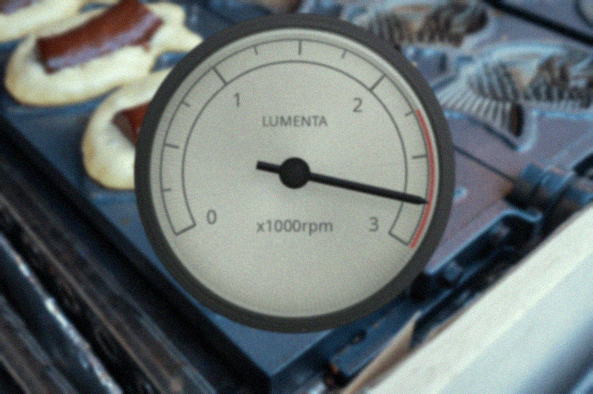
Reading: 2750 rpm
